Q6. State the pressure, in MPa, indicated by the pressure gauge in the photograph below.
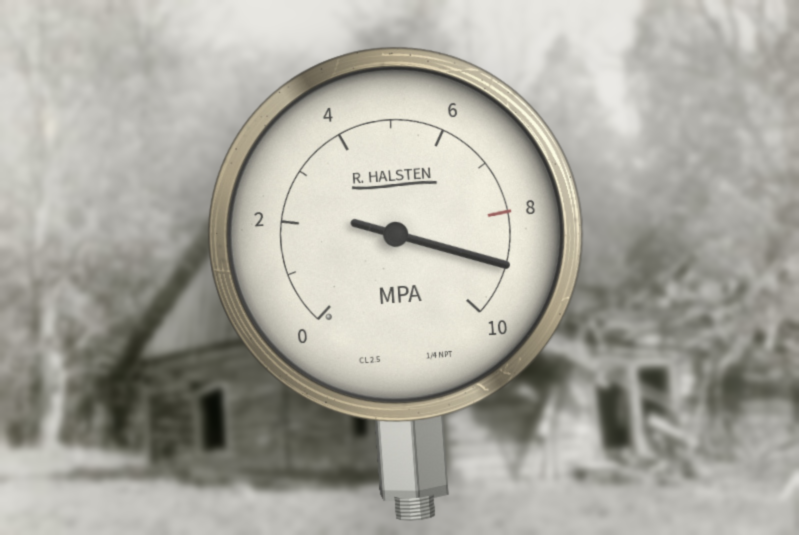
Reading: 9 MPa
